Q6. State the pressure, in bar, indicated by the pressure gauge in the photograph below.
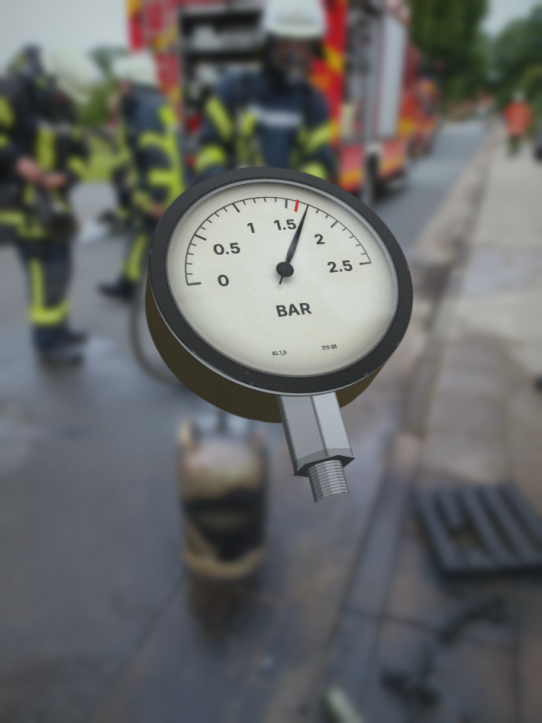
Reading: 1.7 bar
